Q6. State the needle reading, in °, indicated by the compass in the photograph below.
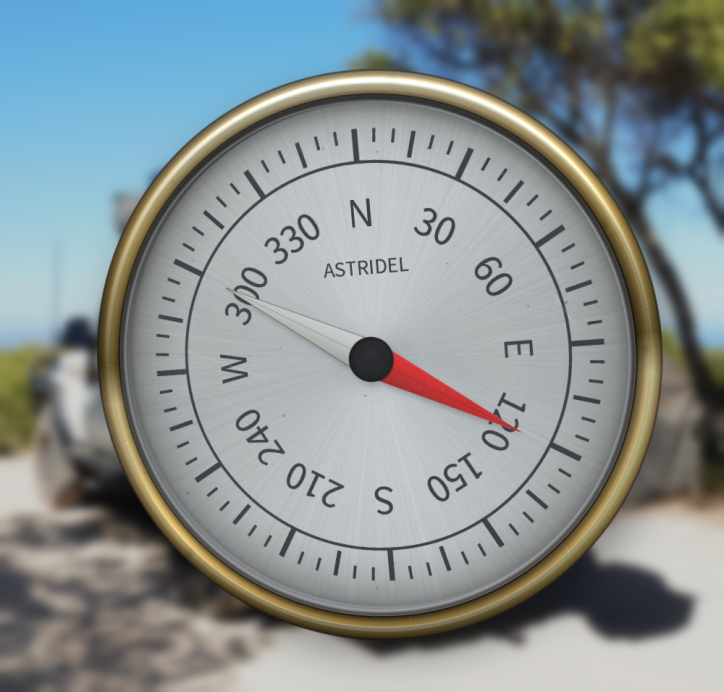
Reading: 120 °
